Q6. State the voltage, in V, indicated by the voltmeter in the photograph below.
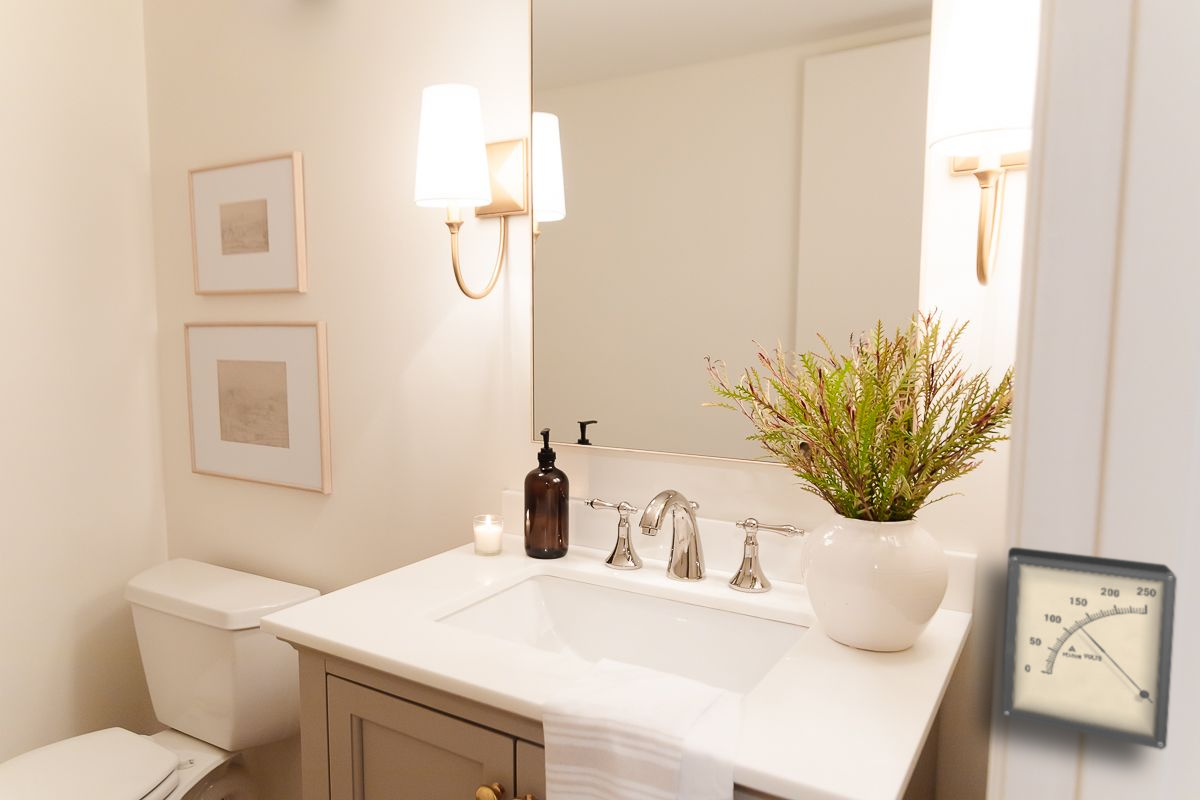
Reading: 125 V
